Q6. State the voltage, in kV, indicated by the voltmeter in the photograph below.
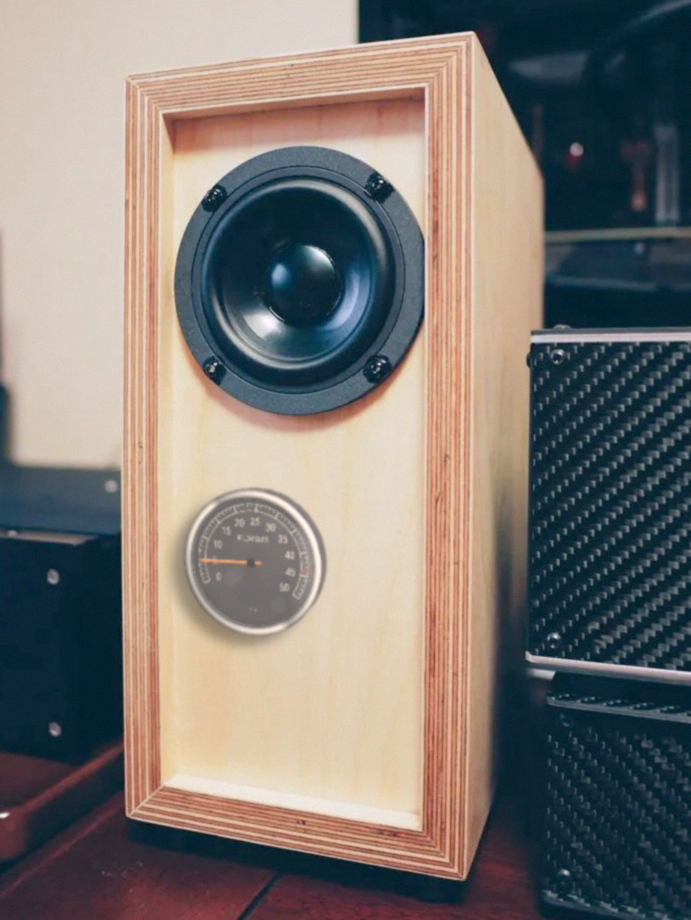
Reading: 5 kV
